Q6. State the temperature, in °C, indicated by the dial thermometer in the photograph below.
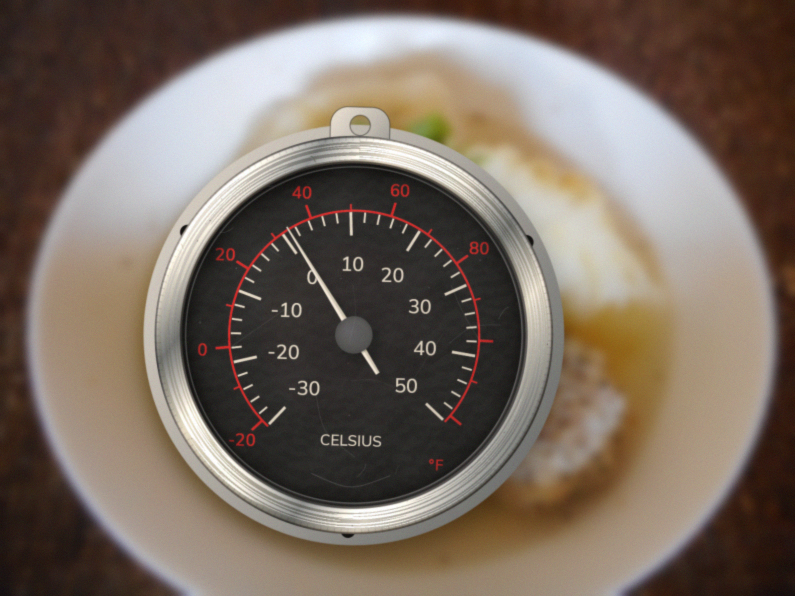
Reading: 1 °C
